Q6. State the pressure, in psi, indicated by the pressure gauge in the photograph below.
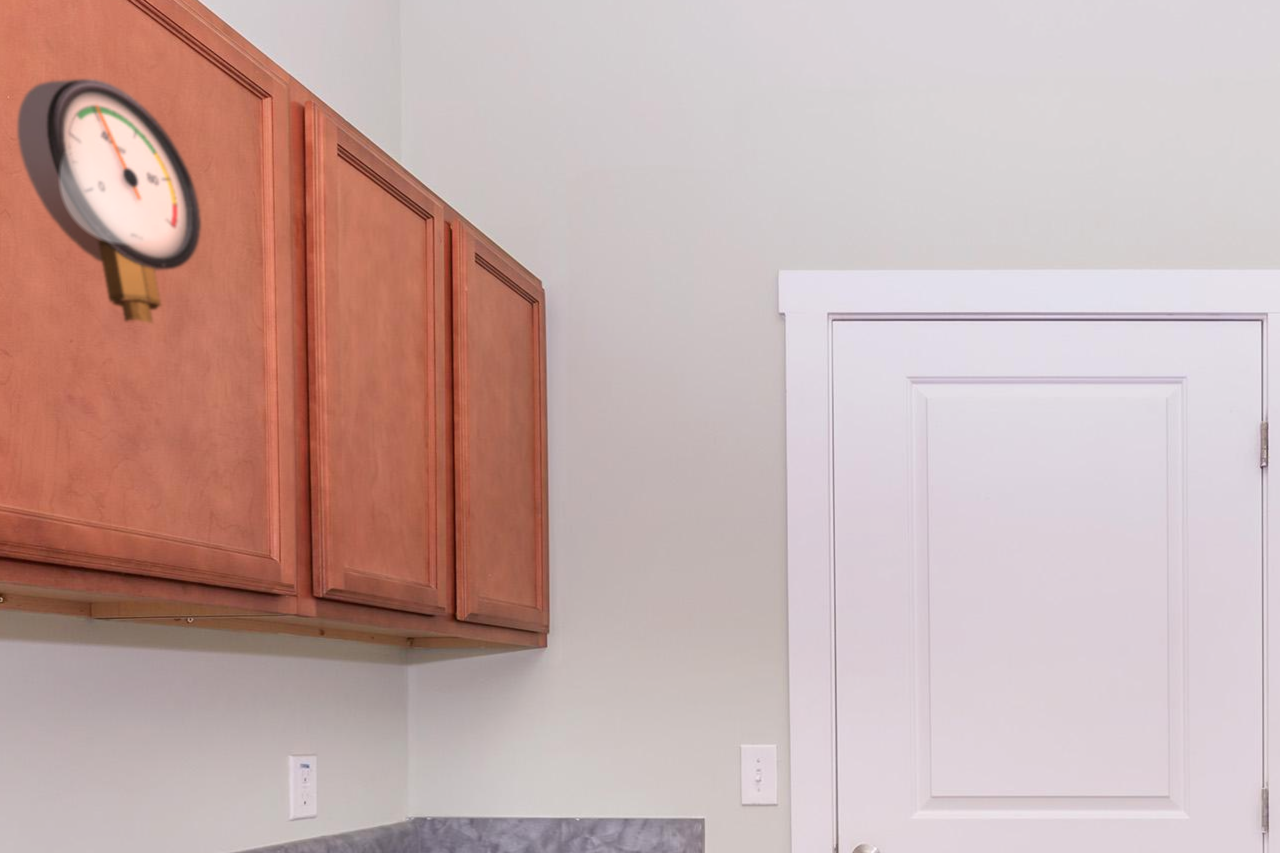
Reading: 40 psi
